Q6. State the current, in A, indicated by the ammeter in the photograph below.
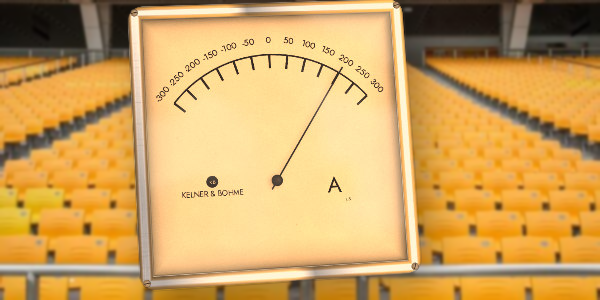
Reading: 200 A
